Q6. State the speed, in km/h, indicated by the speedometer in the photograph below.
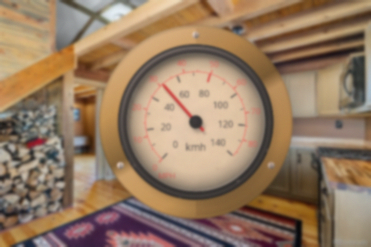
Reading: 50 km/h
